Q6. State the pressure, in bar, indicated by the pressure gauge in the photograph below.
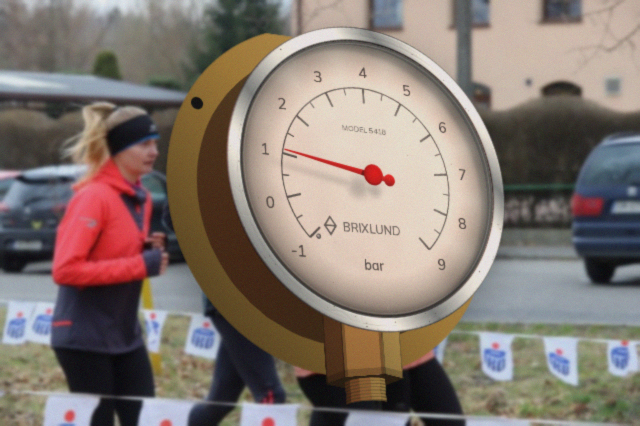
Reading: 1 bar
